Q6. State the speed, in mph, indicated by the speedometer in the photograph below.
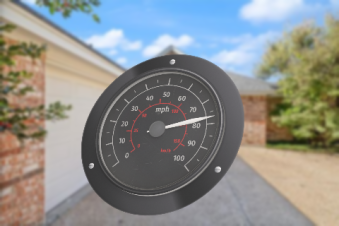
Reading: 77.5 mph
